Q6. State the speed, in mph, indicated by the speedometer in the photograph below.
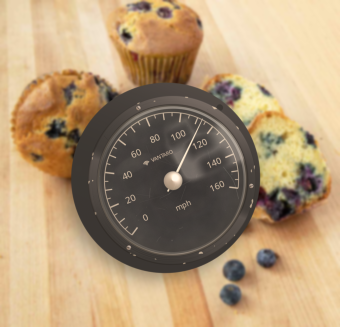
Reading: 112.5 mph
